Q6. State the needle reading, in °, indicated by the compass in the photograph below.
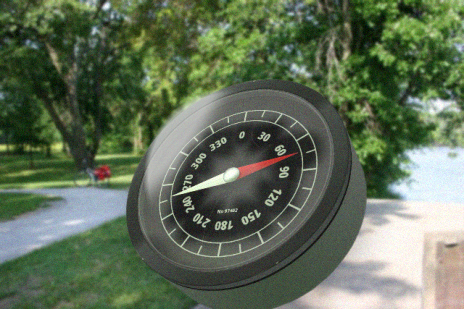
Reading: 75 °
